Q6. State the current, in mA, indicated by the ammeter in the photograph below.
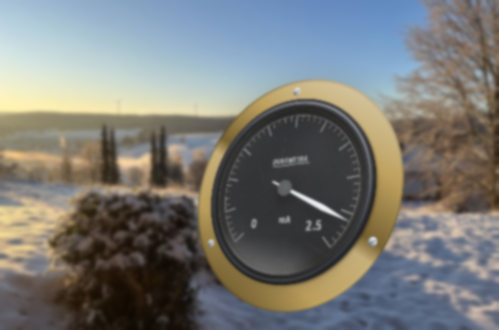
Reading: 2.3 mA
